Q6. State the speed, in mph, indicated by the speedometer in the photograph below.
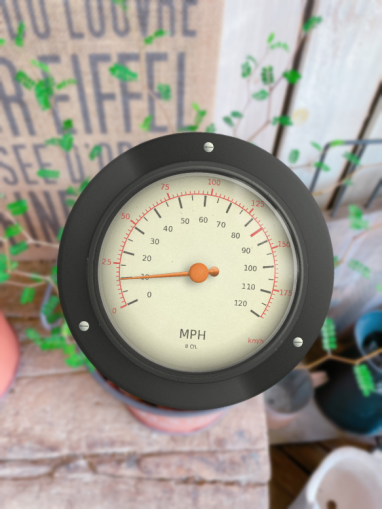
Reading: 10 mph
